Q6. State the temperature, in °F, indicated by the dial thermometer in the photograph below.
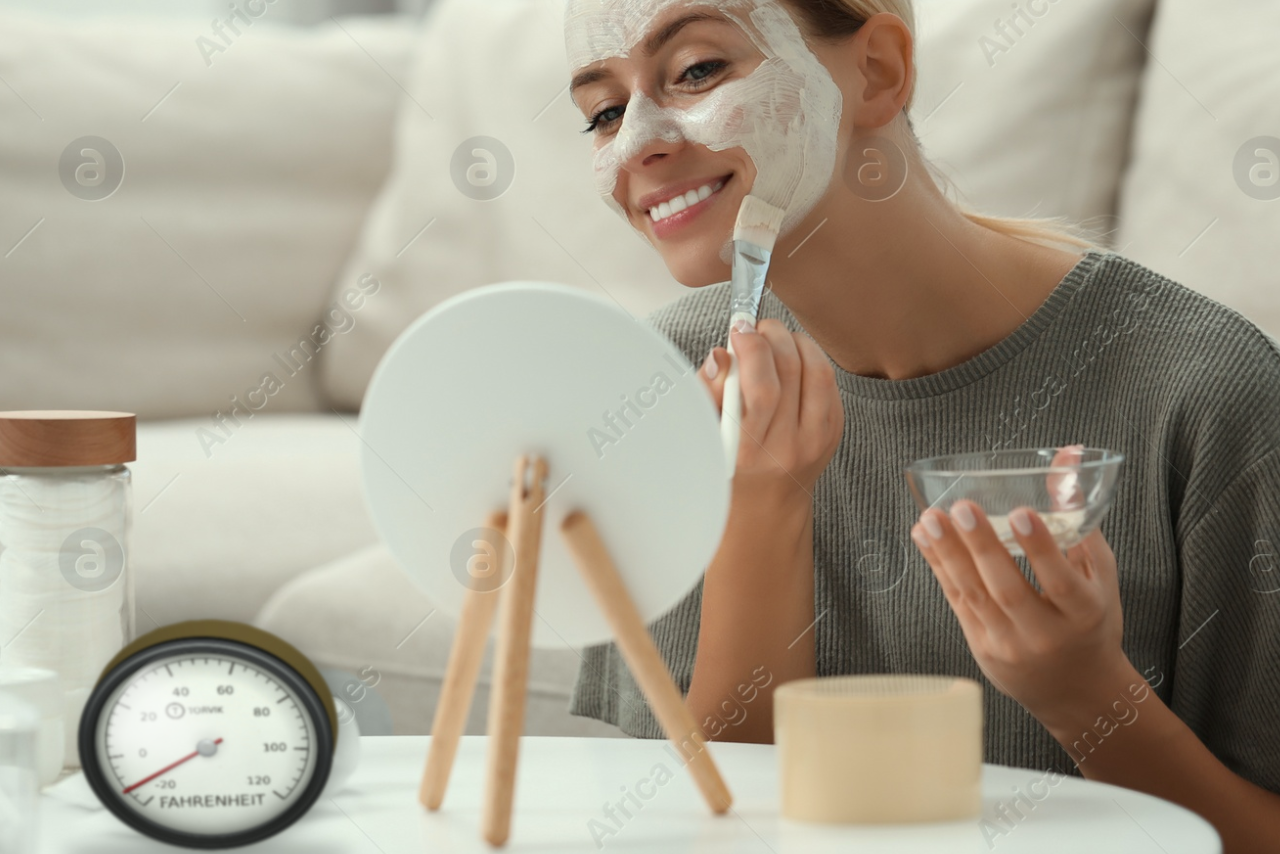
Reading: -12 °F
